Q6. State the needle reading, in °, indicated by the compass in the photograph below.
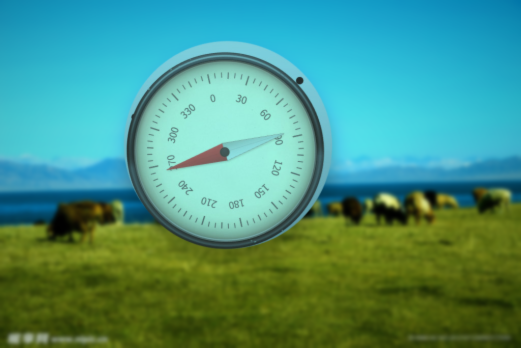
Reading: 265 °
